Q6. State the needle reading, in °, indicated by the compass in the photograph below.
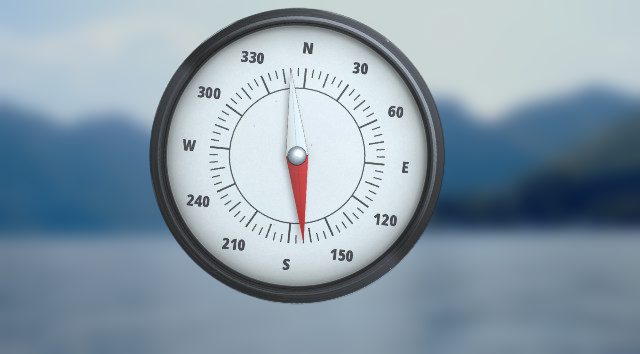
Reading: 170 °
